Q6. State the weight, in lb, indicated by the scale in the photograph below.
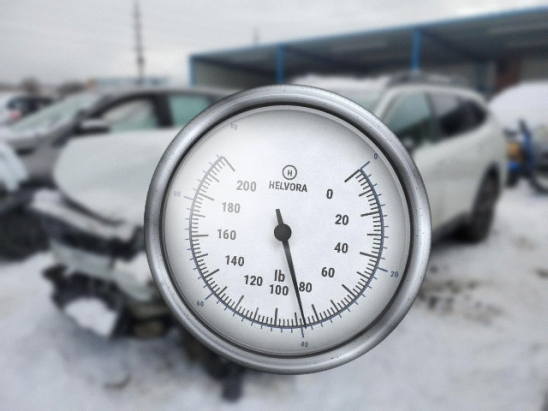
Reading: 86 lb
